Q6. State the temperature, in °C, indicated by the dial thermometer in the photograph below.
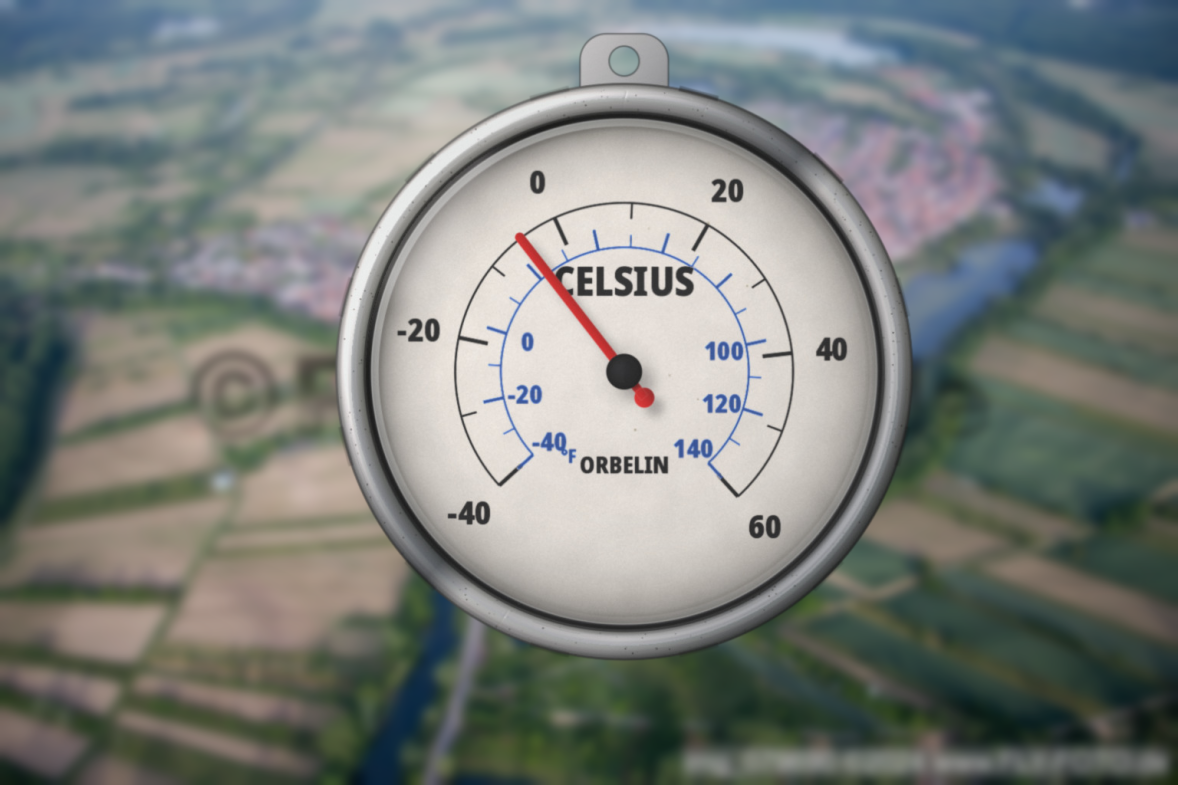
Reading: -5 °C
